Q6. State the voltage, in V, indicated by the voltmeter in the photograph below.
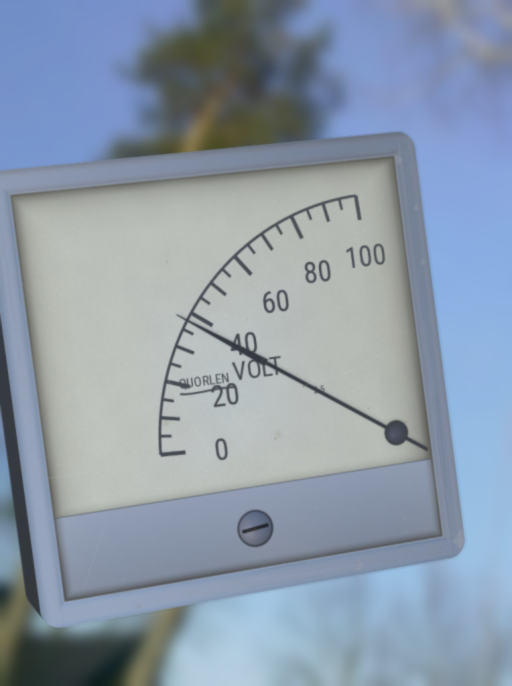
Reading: 37.5 V
